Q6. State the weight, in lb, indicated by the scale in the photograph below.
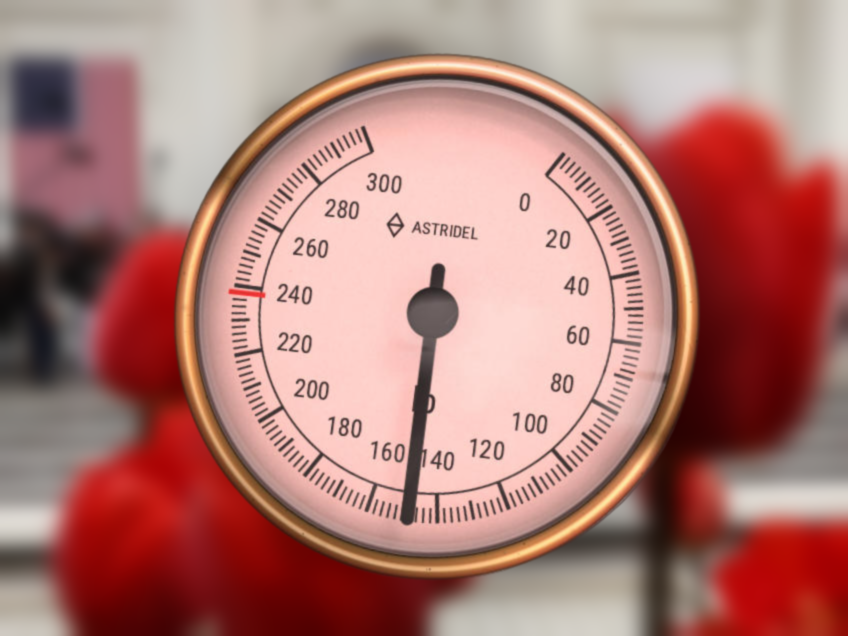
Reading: 148 lb
